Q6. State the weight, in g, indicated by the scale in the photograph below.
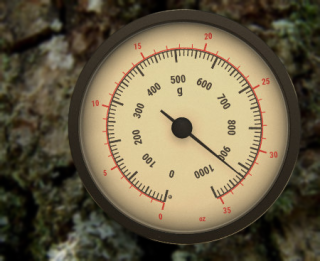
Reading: 920 g
